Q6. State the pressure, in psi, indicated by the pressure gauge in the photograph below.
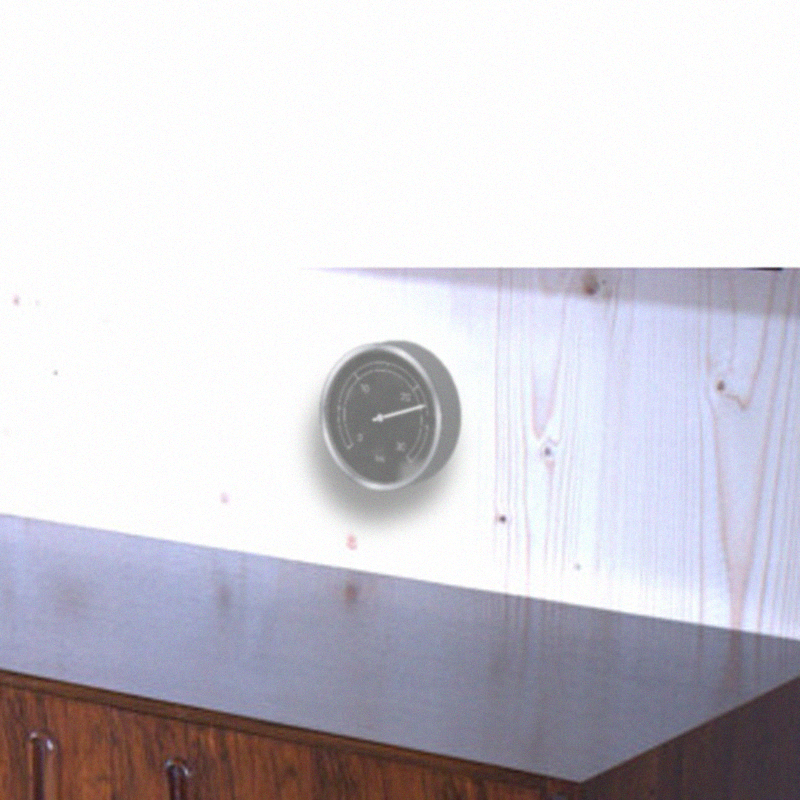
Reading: 22.5 psi
